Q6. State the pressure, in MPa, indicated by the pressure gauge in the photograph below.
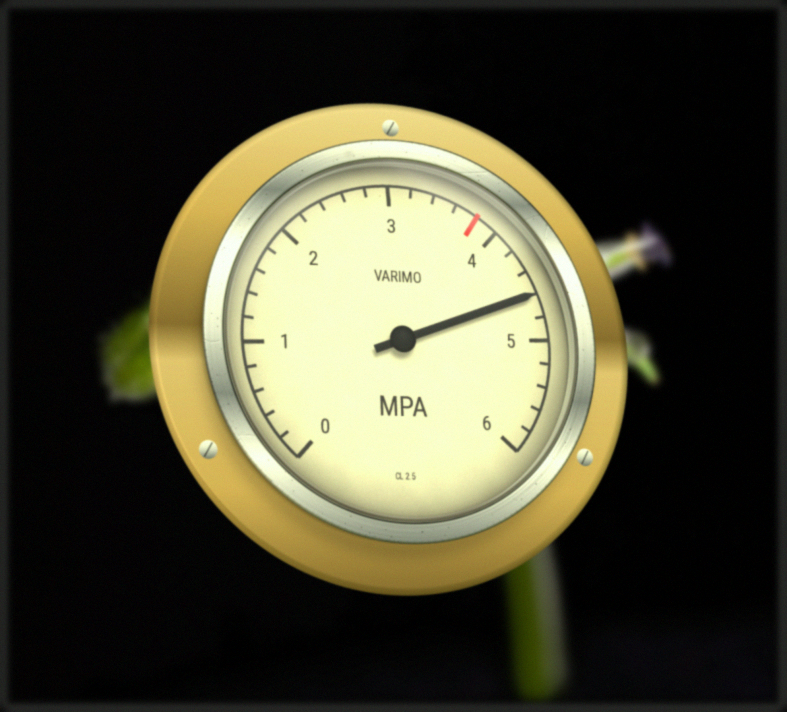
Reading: 4.6 MPa
